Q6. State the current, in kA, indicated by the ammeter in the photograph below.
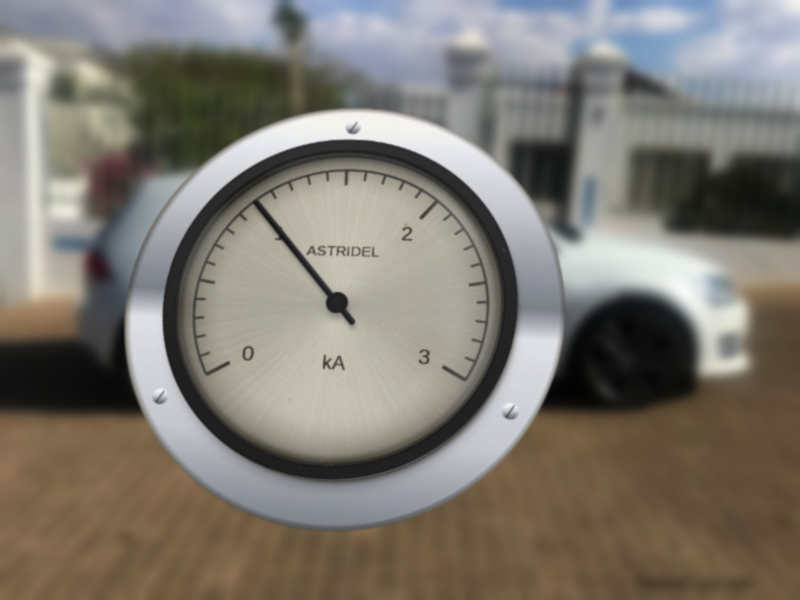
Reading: 1 kA
